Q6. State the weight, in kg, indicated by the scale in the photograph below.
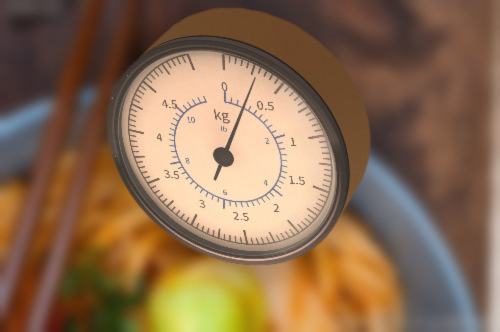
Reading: 0.3 kg
